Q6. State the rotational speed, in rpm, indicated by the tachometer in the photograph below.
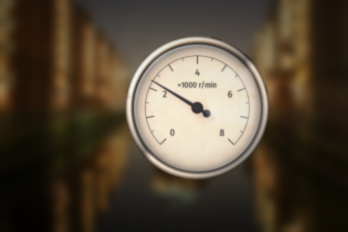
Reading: 2250 rpm
